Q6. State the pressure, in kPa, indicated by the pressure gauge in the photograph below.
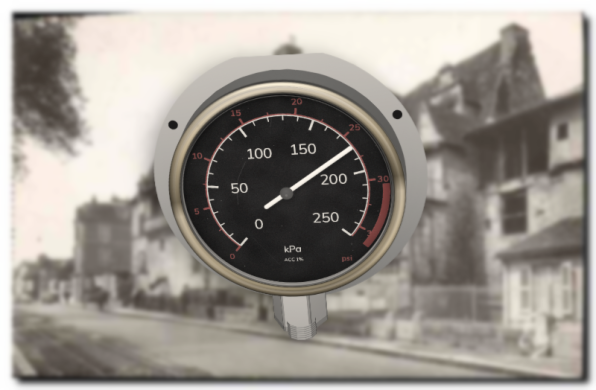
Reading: 180 kPa
